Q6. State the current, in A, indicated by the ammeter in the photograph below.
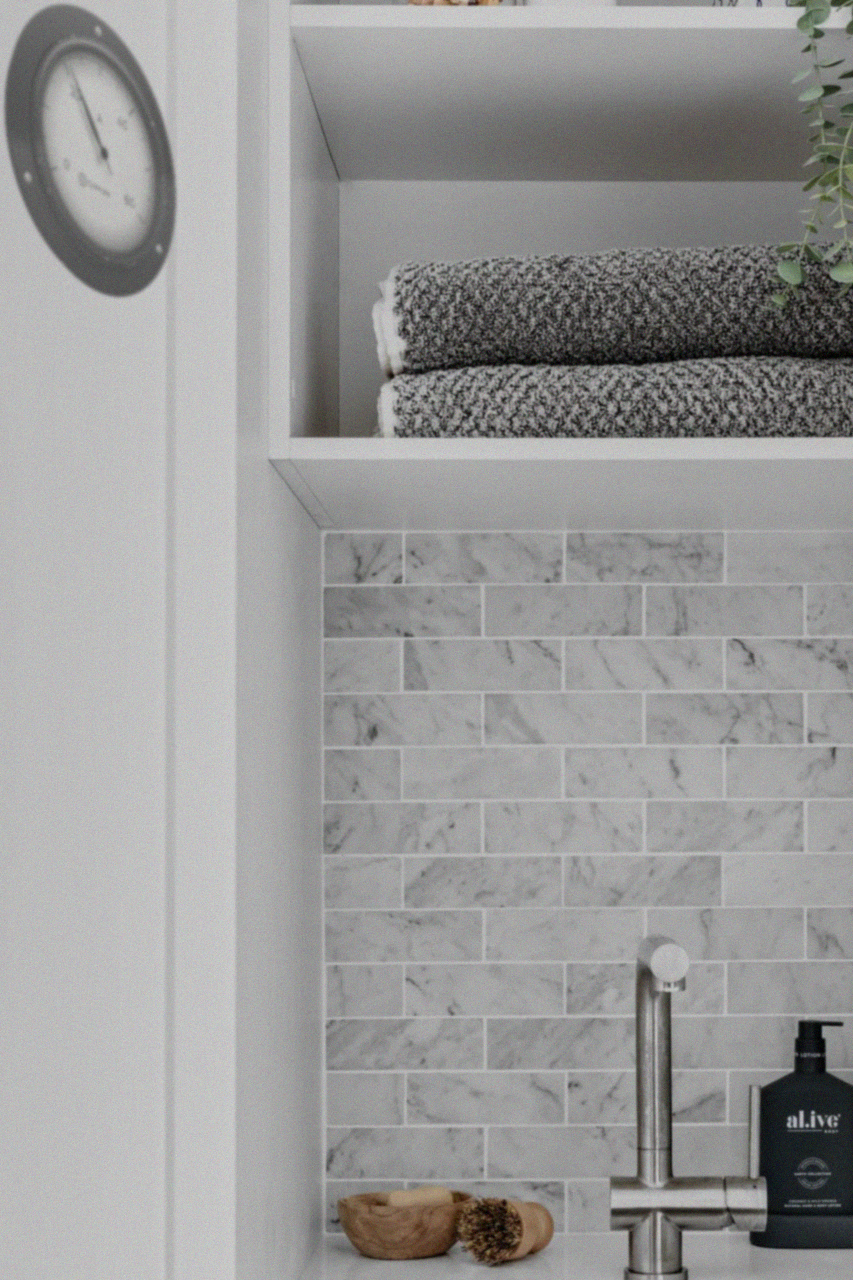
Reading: 20 A
